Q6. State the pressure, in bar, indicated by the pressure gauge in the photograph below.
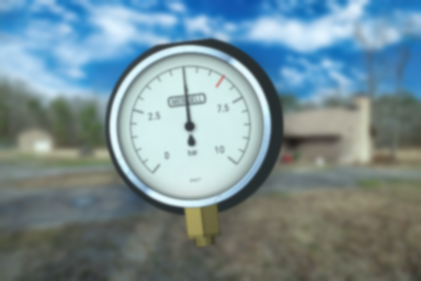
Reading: 5 bar
